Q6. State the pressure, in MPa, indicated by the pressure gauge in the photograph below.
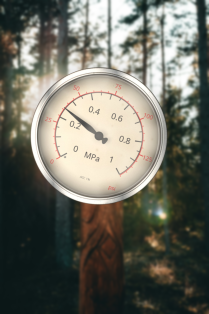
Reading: 0.25 MPa
